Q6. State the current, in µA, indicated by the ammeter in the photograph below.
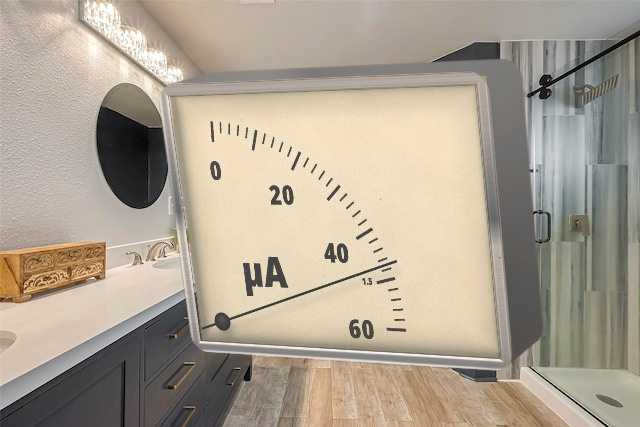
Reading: 47 µA
